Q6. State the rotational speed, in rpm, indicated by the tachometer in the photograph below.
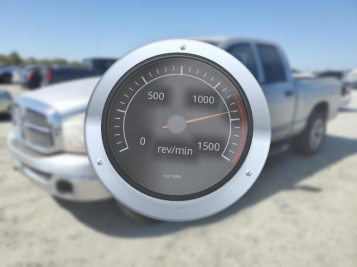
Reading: 1200 rpm
